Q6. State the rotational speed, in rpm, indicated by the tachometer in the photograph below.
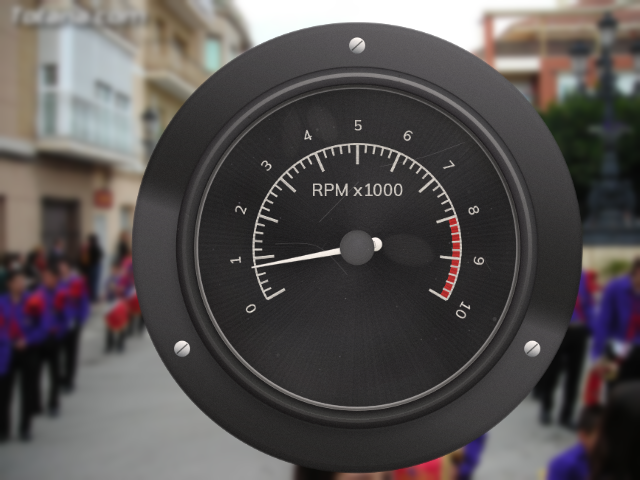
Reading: 800 rpm
